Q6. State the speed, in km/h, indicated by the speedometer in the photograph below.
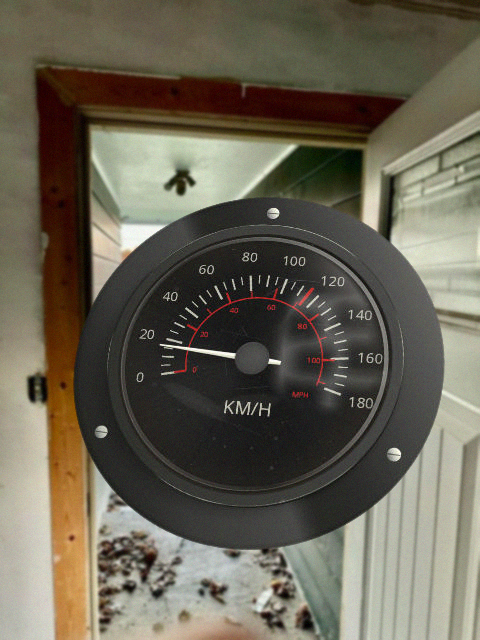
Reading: 15 km/h
